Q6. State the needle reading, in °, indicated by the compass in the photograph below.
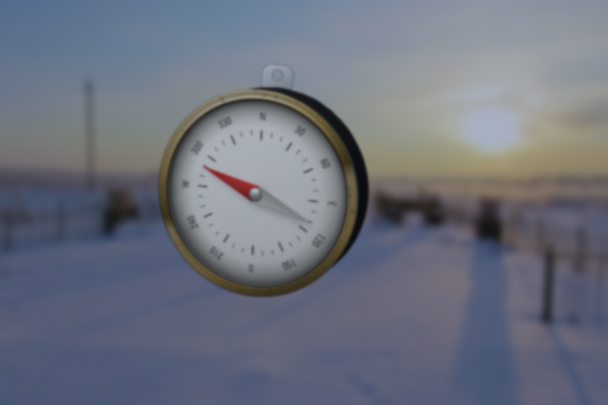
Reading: 290 °
